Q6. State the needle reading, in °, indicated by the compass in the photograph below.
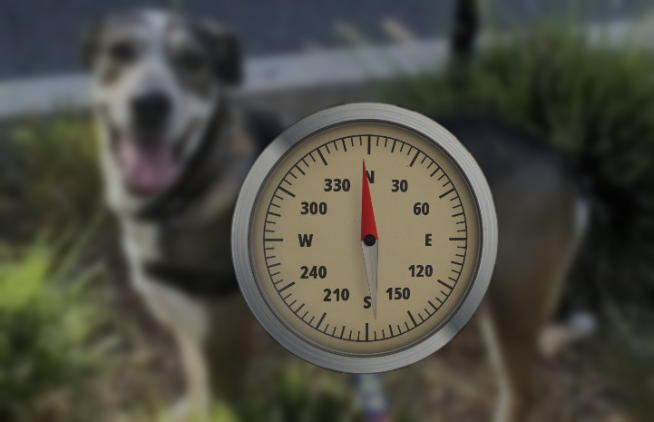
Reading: 355 °
